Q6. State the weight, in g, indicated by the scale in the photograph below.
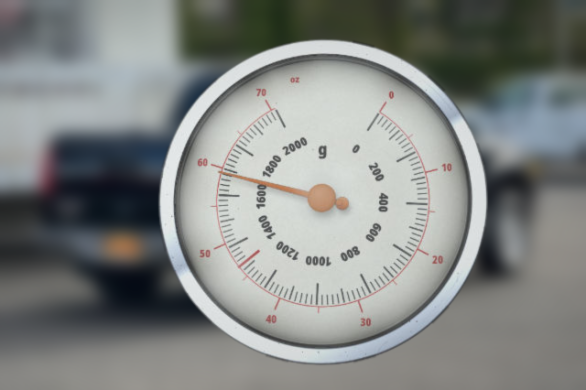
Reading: 1680 g
